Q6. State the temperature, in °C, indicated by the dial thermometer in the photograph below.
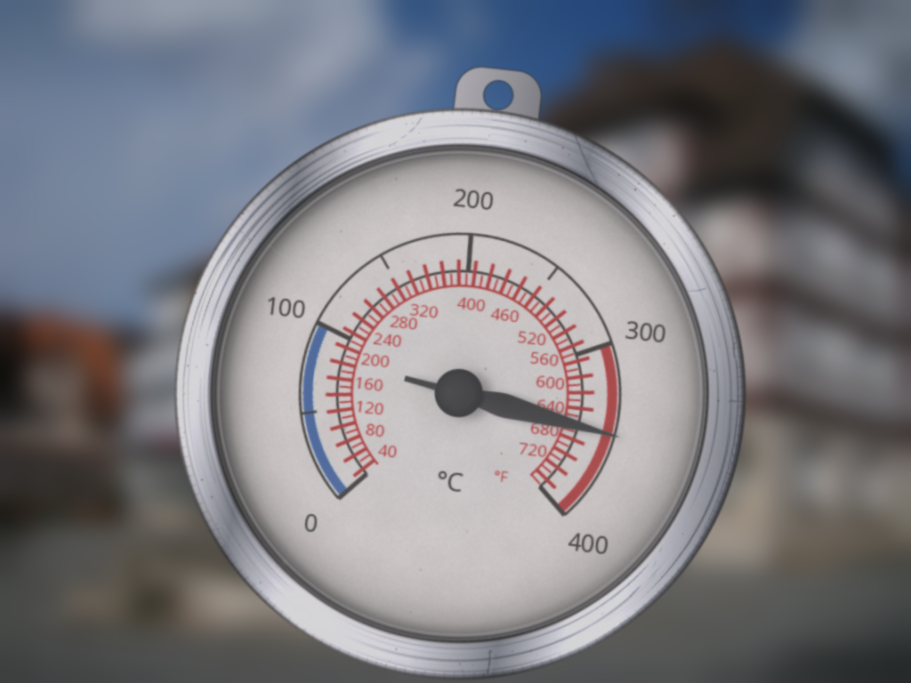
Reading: 350 °C
